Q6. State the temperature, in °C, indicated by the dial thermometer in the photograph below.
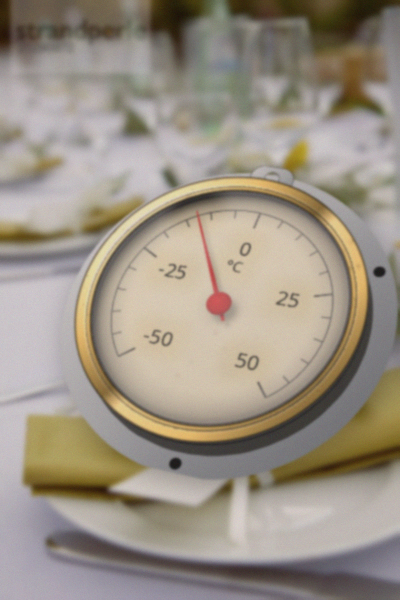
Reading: -12.5 °C
